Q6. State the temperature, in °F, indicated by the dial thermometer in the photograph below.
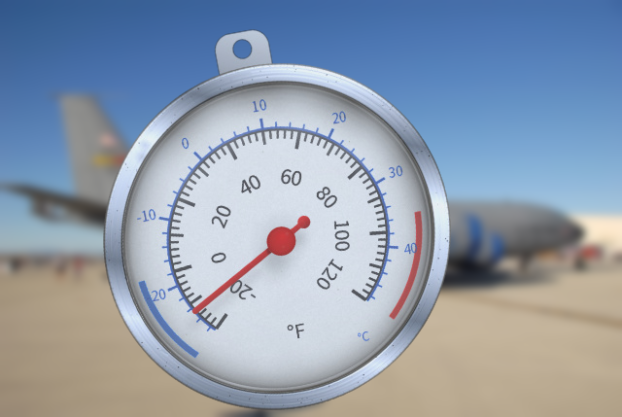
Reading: -12 °F
